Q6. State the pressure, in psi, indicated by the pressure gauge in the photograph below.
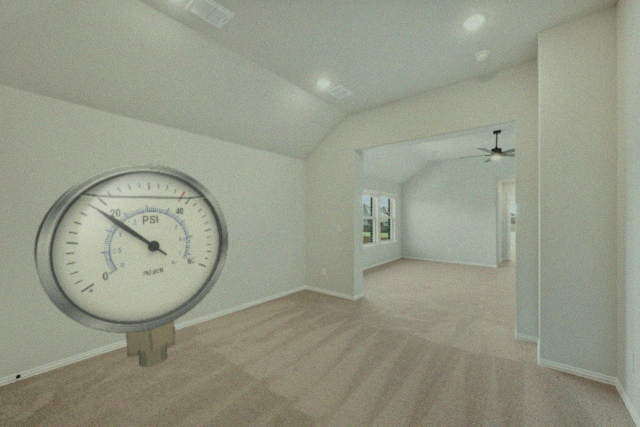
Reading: 18 psi
